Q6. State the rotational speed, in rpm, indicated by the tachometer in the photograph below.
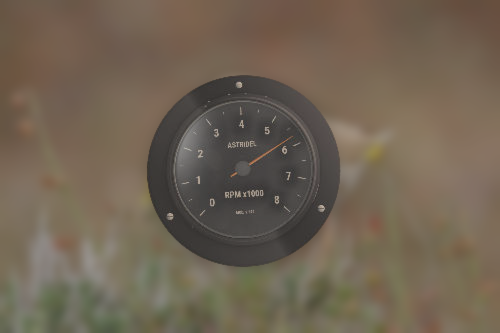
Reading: 5750 rpm
